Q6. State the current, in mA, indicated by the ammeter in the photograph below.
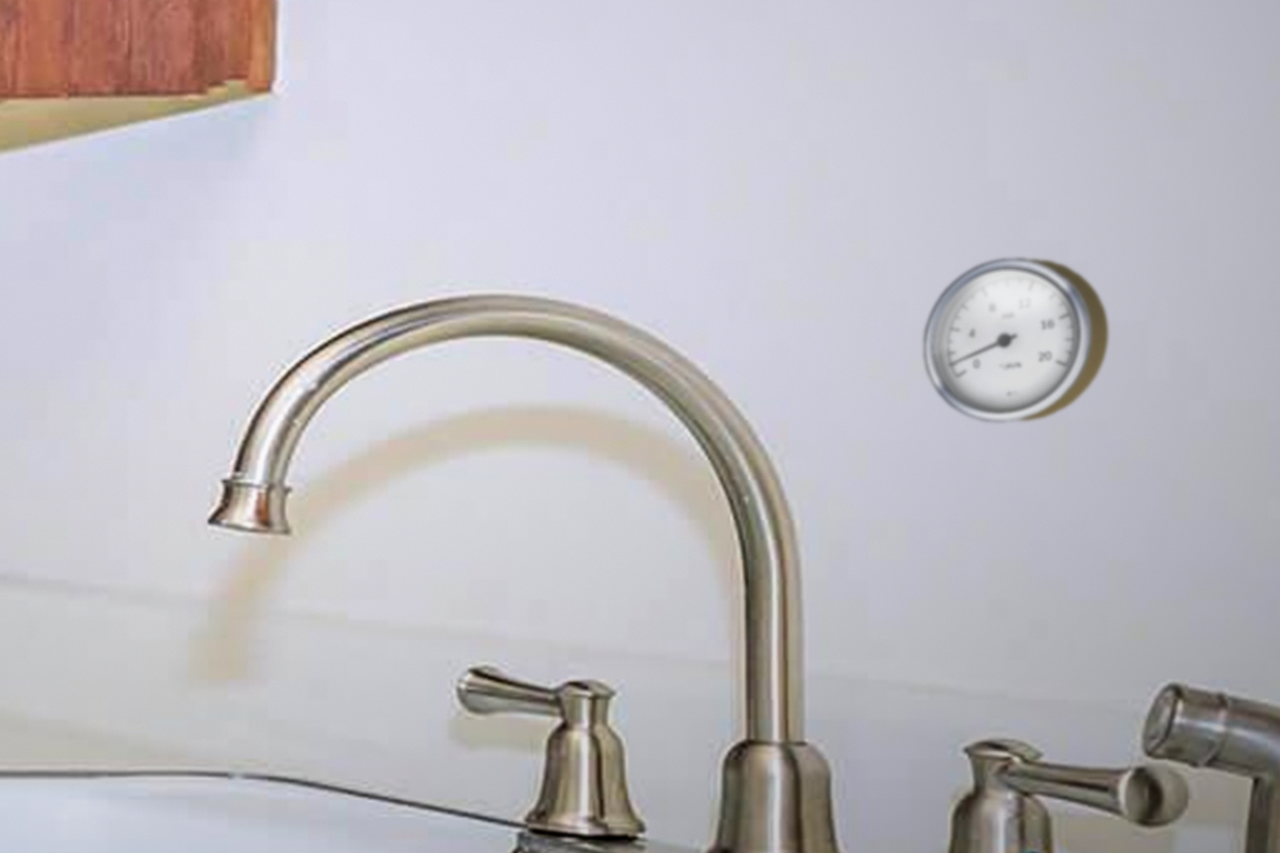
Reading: 1 mA
